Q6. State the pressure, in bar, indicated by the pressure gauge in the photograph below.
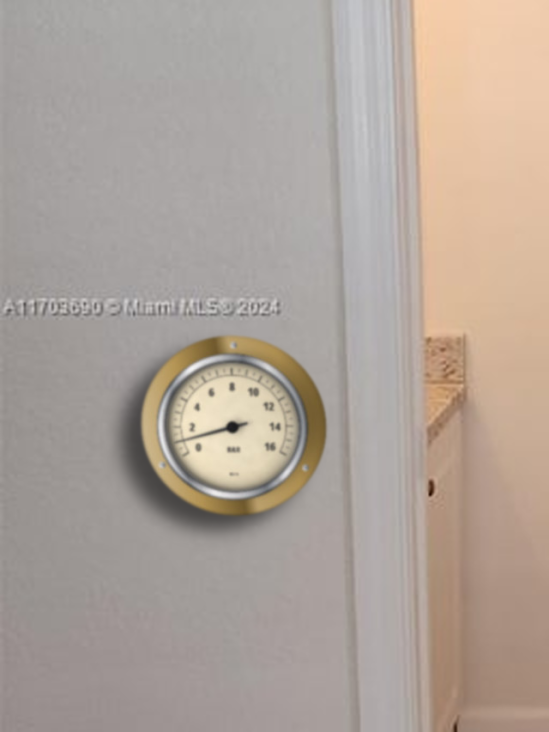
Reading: 1 bar
